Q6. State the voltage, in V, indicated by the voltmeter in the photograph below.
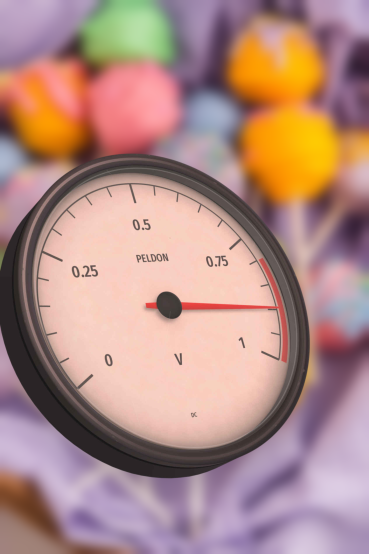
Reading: 0.9 V
